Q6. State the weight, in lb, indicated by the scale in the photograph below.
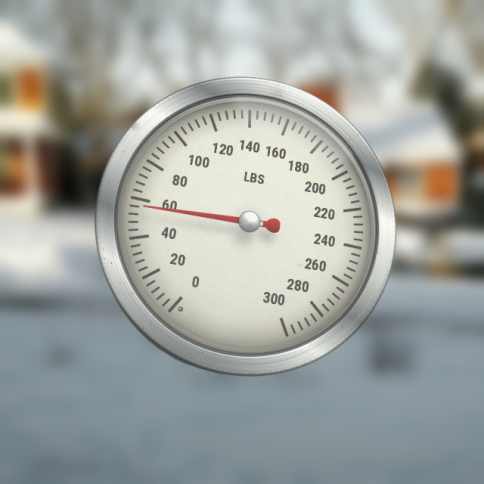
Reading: 56 lb
